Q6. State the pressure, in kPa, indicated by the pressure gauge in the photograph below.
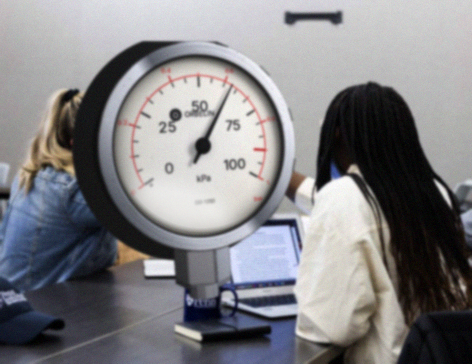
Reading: 62.5 kPa
